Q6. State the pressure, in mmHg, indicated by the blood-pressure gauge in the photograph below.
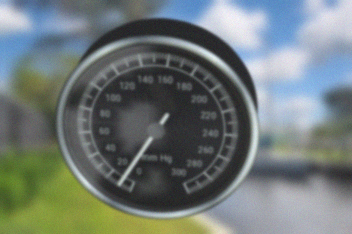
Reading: 10 mmHg
